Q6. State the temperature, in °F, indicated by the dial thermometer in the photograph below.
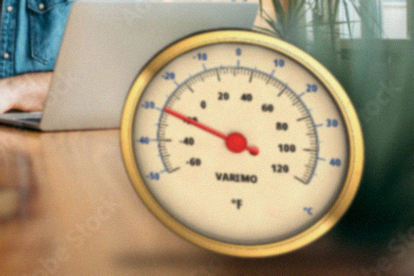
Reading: -20 °F
